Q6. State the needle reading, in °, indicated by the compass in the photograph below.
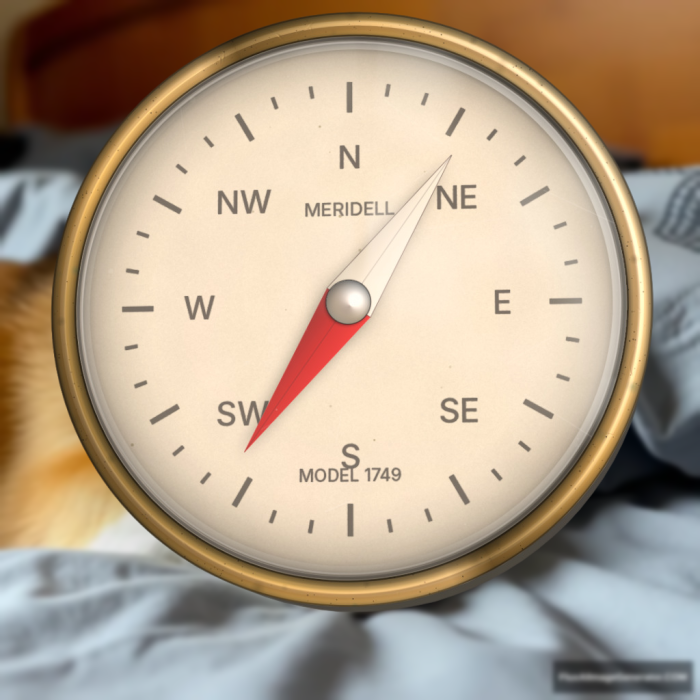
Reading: 215 °
